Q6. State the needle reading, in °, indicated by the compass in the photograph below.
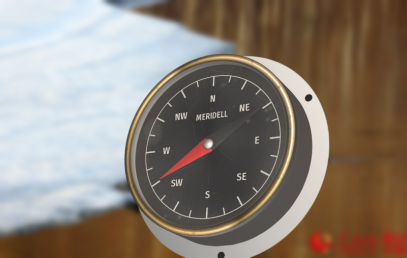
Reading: 240 °
